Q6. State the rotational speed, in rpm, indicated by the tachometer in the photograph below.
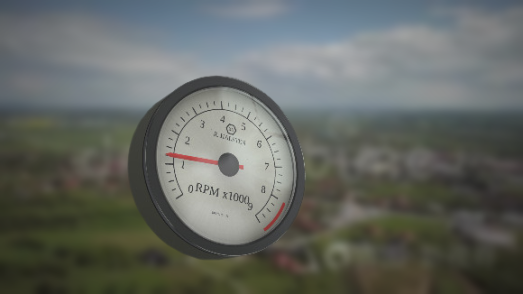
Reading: 1250 rpm
